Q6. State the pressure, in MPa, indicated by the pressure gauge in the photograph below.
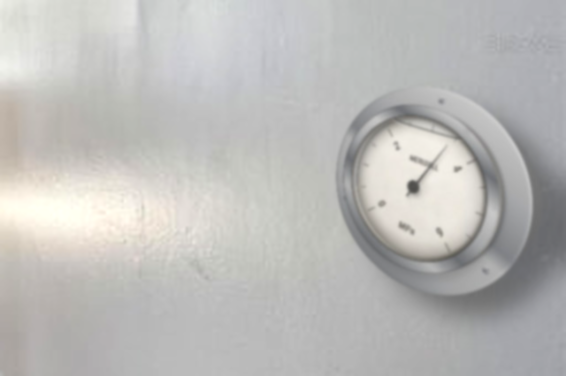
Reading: 3.5 MPa
